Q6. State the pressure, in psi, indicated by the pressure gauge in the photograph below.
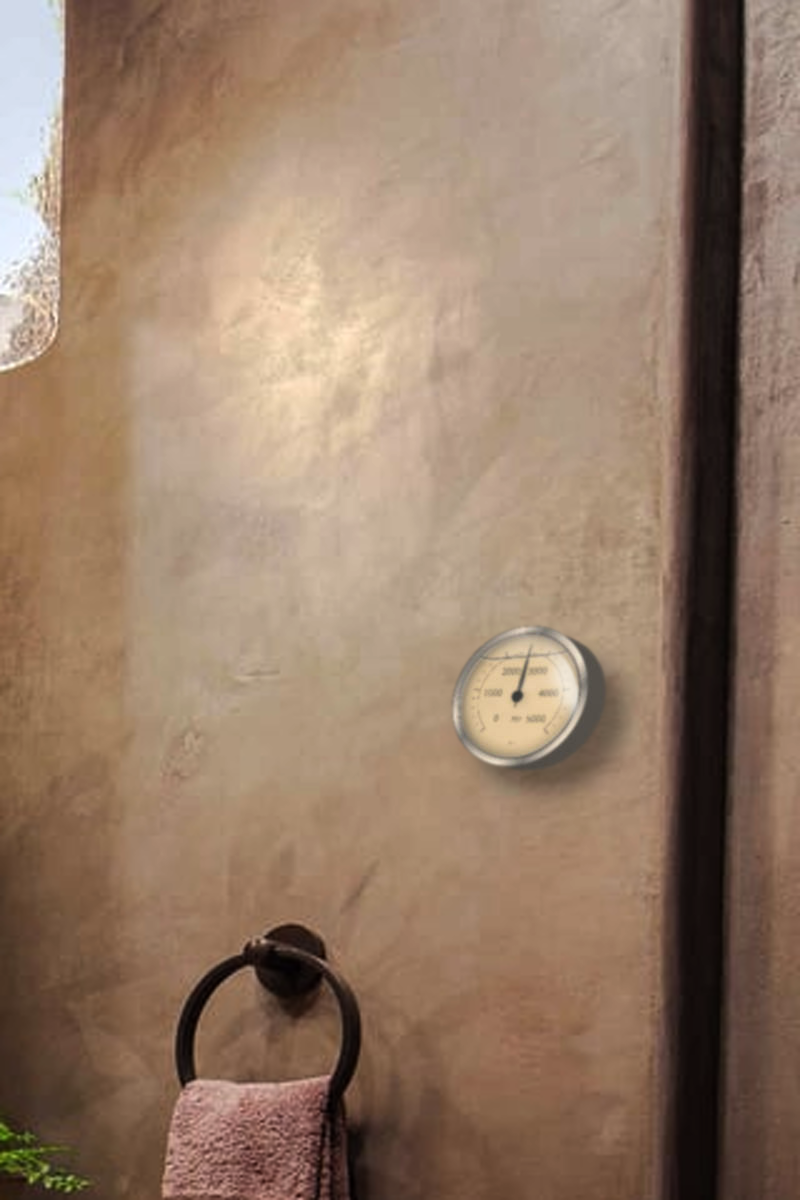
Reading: 2600 psi
